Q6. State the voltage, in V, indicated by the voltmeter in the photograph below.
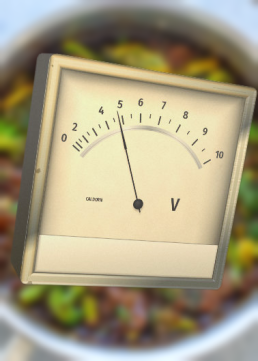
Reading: 4.75 V
